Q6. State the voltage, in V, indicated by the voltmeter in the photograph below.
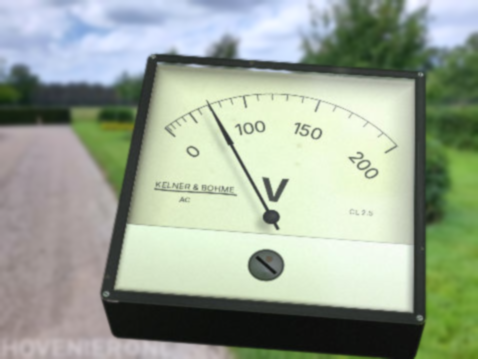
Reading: 70 V
